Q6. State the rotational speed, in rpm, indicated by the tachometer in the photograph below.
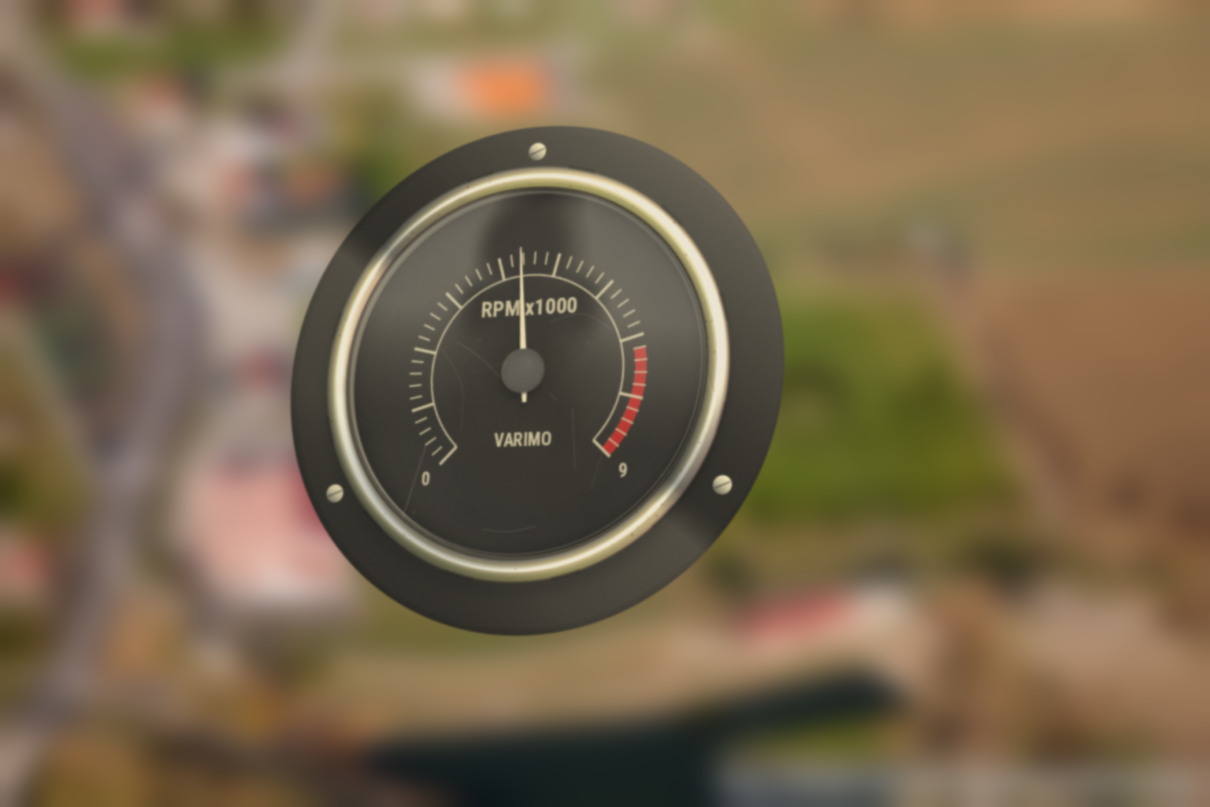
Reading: 4400 rpm
